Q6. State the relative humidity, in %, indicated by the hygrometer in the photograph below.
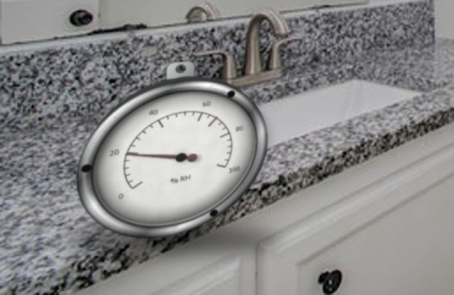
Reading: 20 %
